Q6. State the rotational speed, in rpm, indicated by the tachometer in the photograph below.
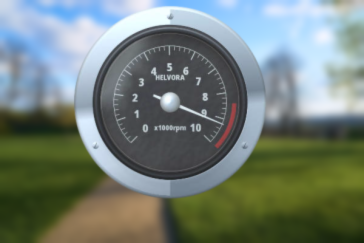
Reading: 9200 rpm
